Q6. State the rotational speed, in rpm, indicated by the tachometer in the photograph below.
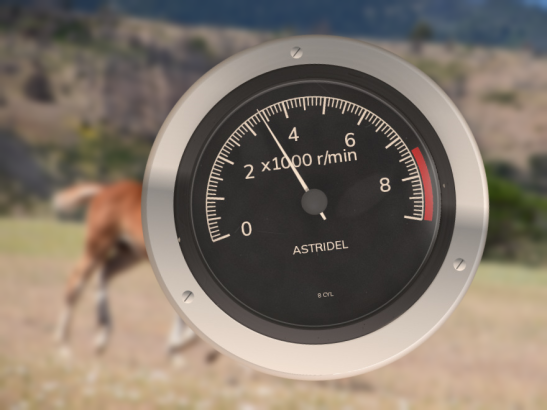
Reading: 3400 rpm
